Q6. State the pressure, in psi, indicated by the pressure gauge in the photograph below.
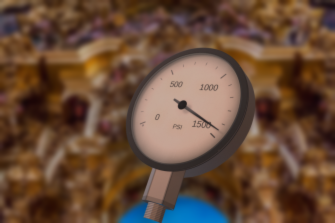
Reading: 1450 psi
